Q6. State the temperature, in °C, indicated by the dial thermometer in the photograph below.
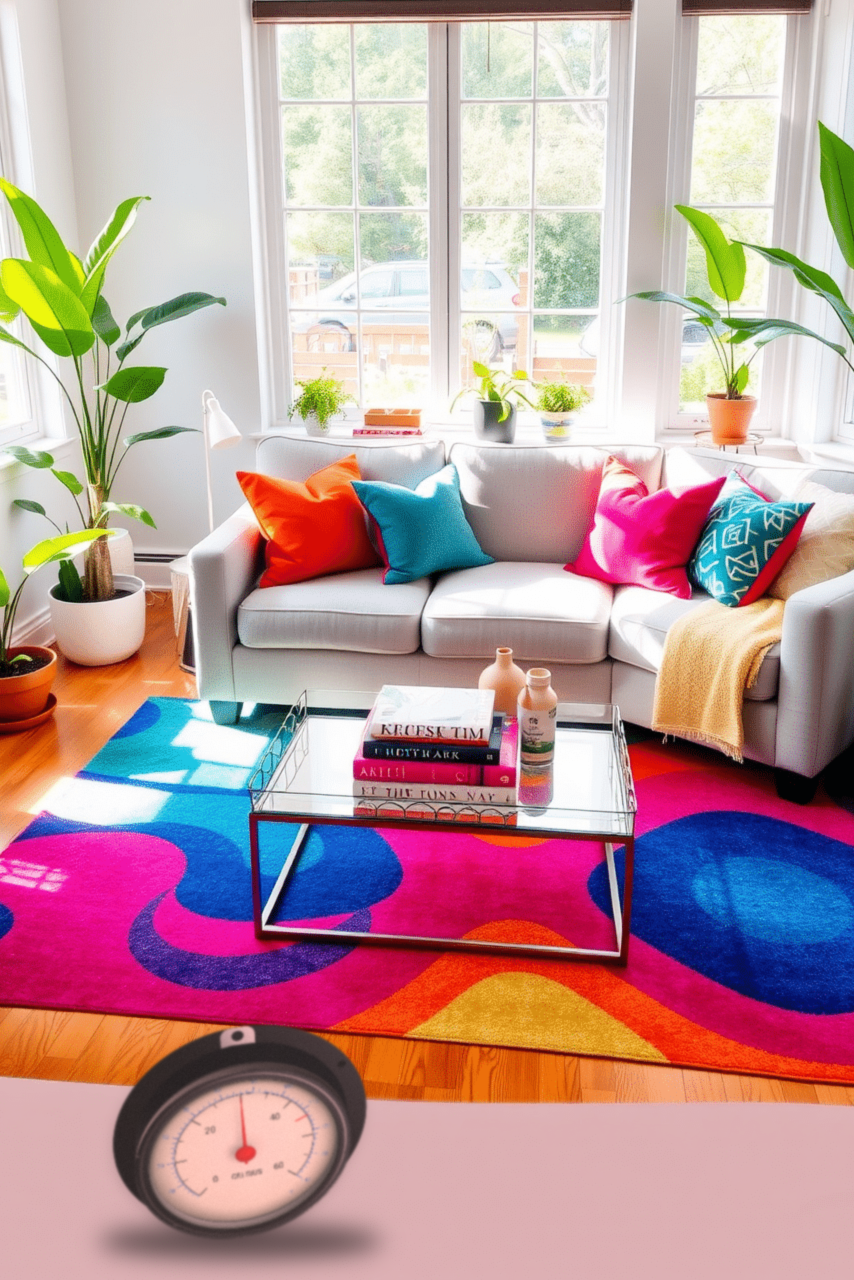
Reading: 30 °C
